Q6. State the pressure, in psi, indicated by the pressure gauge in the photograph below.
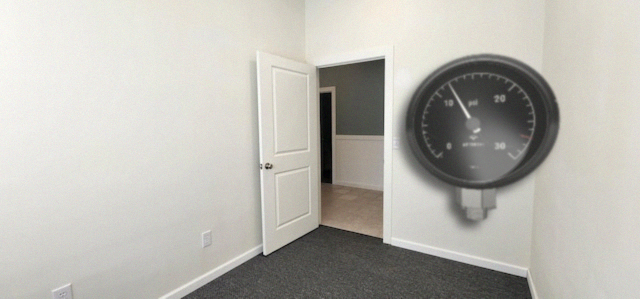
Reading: 12 psi
